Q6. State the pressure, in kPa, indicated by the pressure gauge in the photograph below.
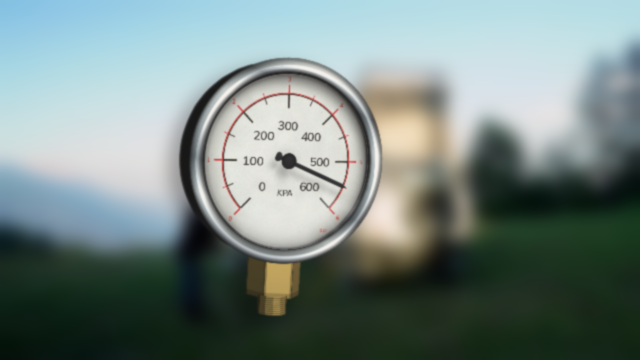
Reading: 550 kPa
